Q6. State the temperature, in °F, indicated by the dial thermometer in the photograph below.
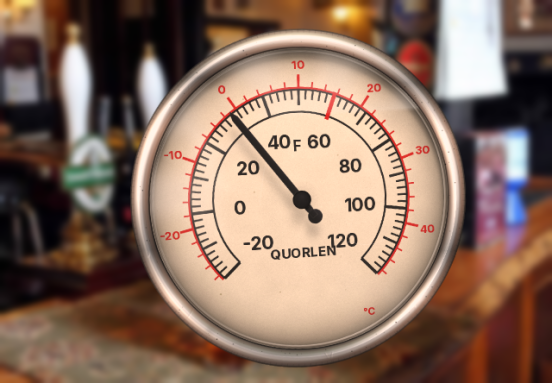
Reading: 30 °F
